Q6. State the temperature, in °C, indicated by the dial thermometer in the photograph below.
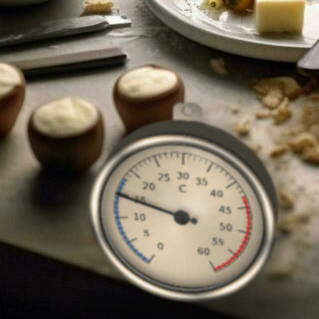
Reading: 15 °C
